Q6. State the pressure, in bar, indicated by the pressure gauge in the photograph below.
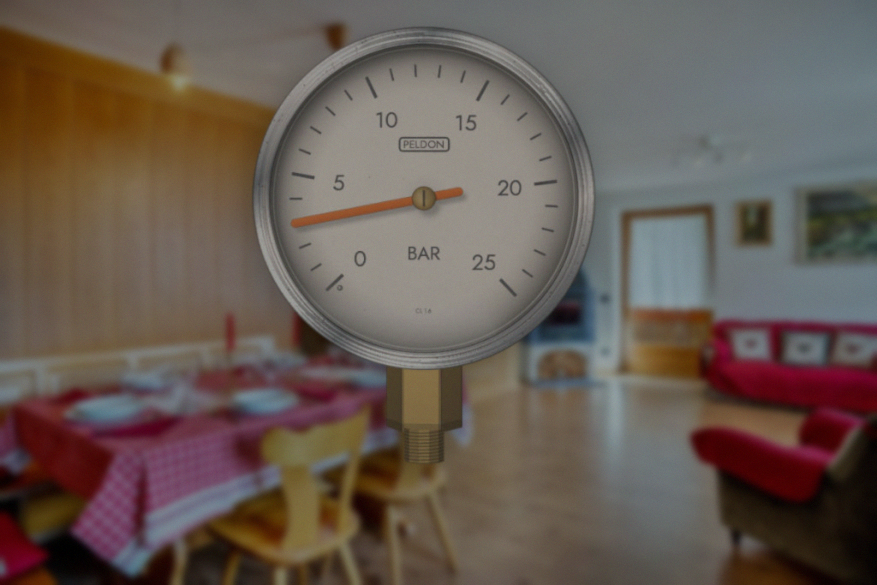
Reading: 3 bar
